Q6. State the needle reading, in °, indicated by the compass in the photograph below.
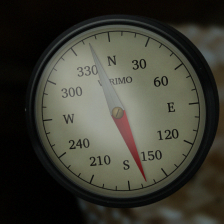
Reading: 165 °
